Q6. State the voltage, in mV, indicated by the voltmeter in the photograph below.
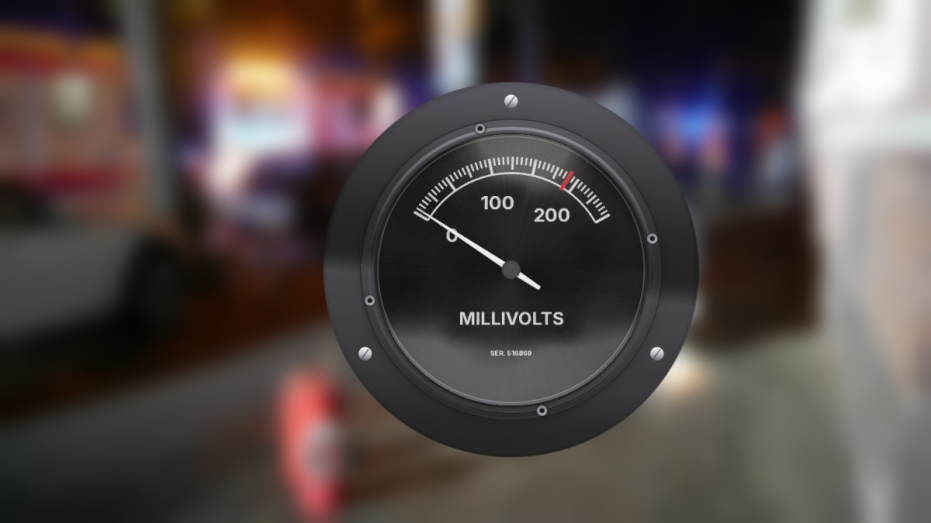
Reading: 5 mV
